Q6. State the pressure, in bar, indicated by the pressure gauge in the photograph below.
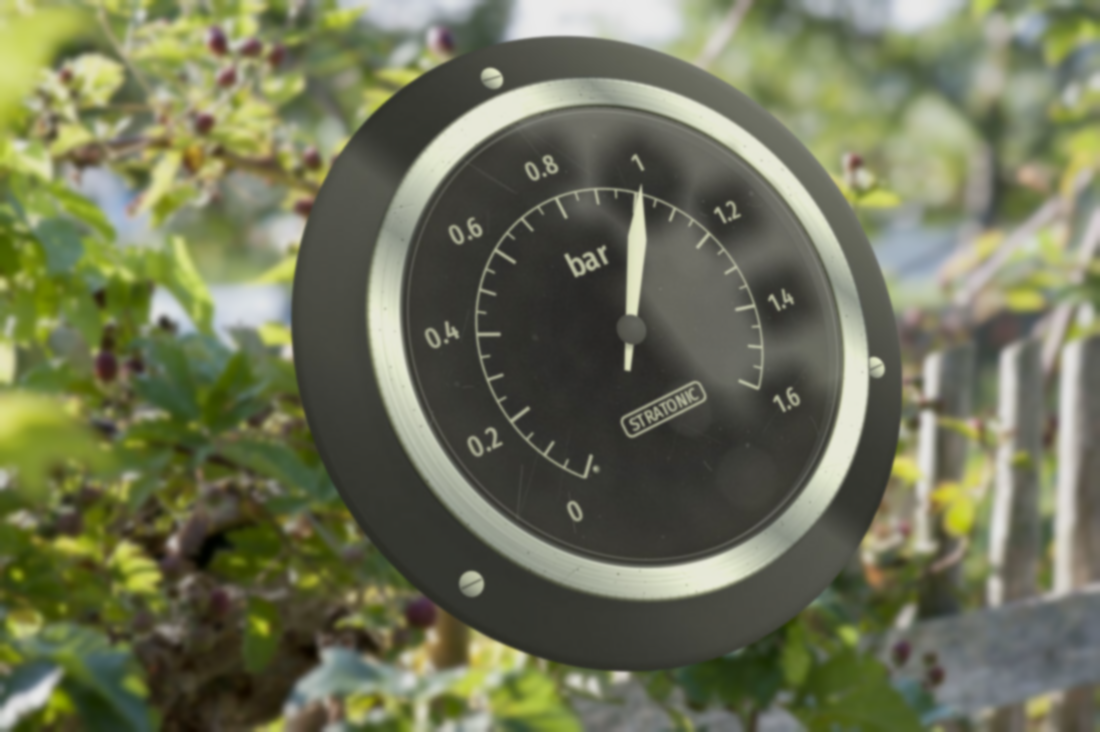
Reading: 1 bar
